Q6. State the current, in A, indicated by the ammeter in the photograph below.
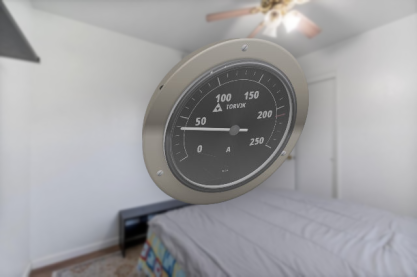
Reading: 40 A
